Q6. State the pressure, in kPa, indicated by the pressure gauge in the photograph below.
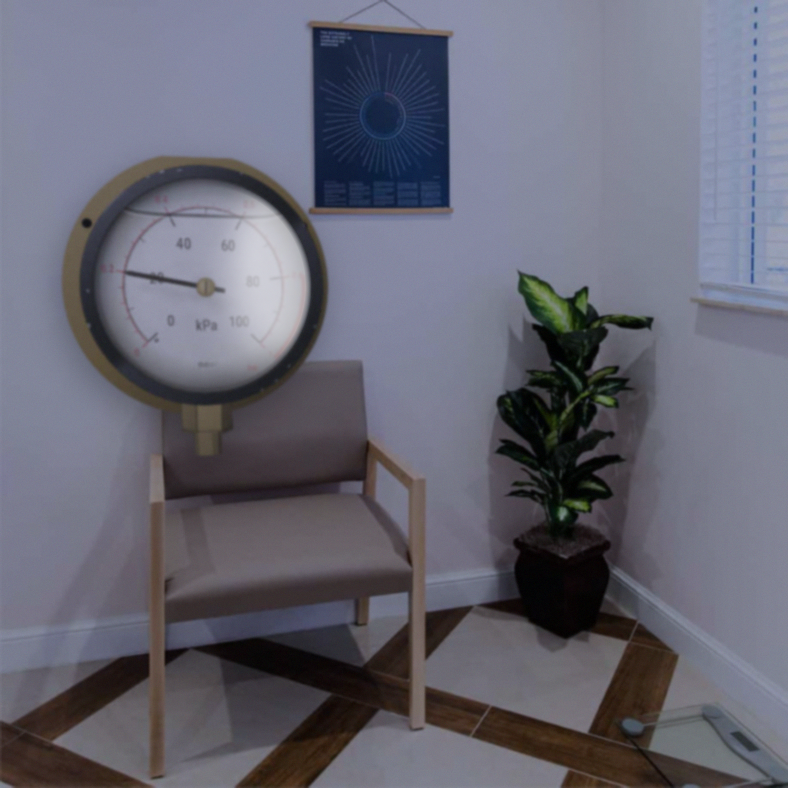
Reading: 20 kPa
